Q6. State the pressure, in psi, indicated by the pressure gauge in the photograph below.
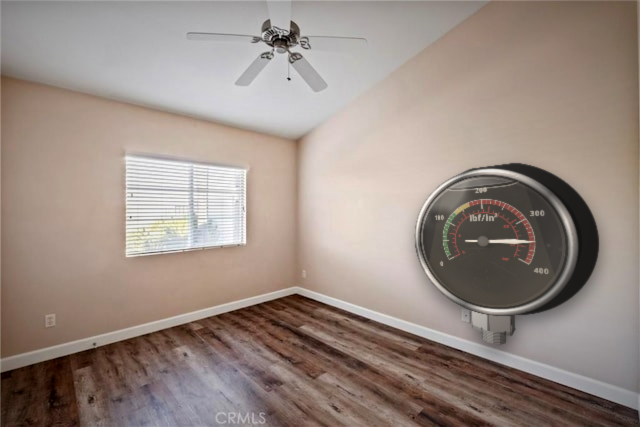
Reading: 350 psi
